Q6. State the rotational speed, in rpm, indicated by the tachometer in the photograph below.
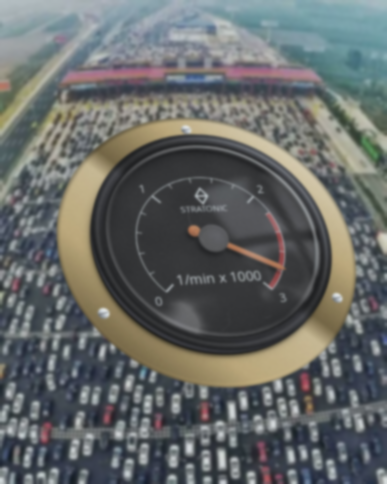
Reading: 2800 rpm
